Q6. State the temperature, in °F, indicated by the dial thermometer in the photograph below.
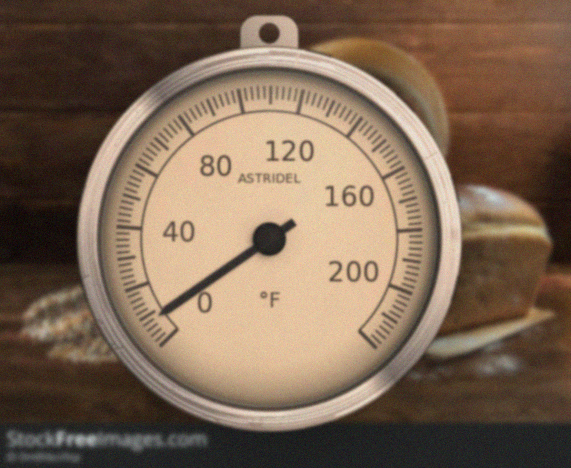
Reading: 8 °F
